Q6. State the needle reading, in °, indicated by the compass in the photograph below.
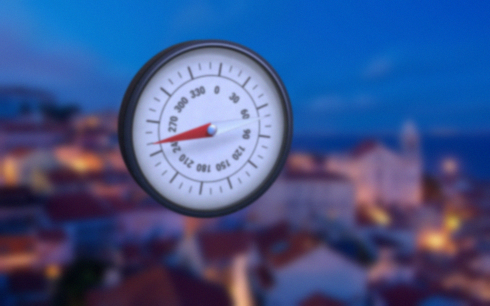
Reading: 250 °
